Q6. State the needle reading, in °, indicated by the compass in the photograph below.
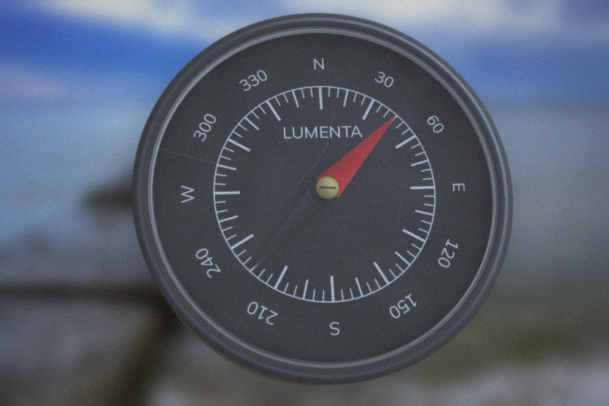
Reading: 45 °
